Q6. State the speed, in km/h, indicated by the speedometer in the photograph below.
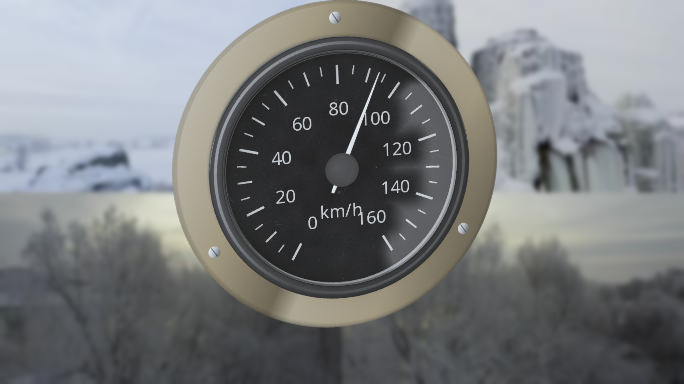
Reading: 92.5 km/h
